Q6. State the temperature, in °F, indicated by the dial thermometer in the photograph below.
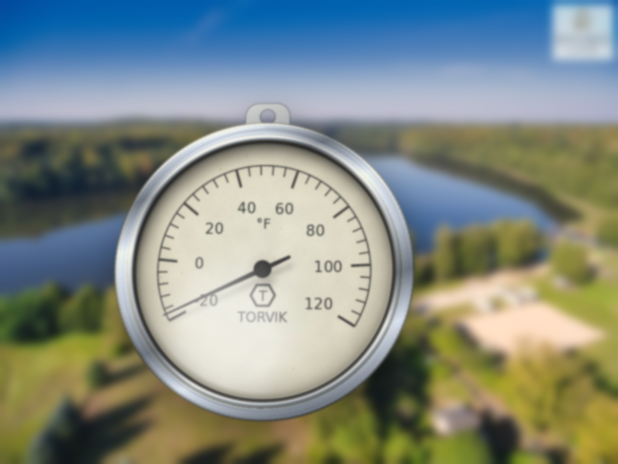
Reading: -18 °F
